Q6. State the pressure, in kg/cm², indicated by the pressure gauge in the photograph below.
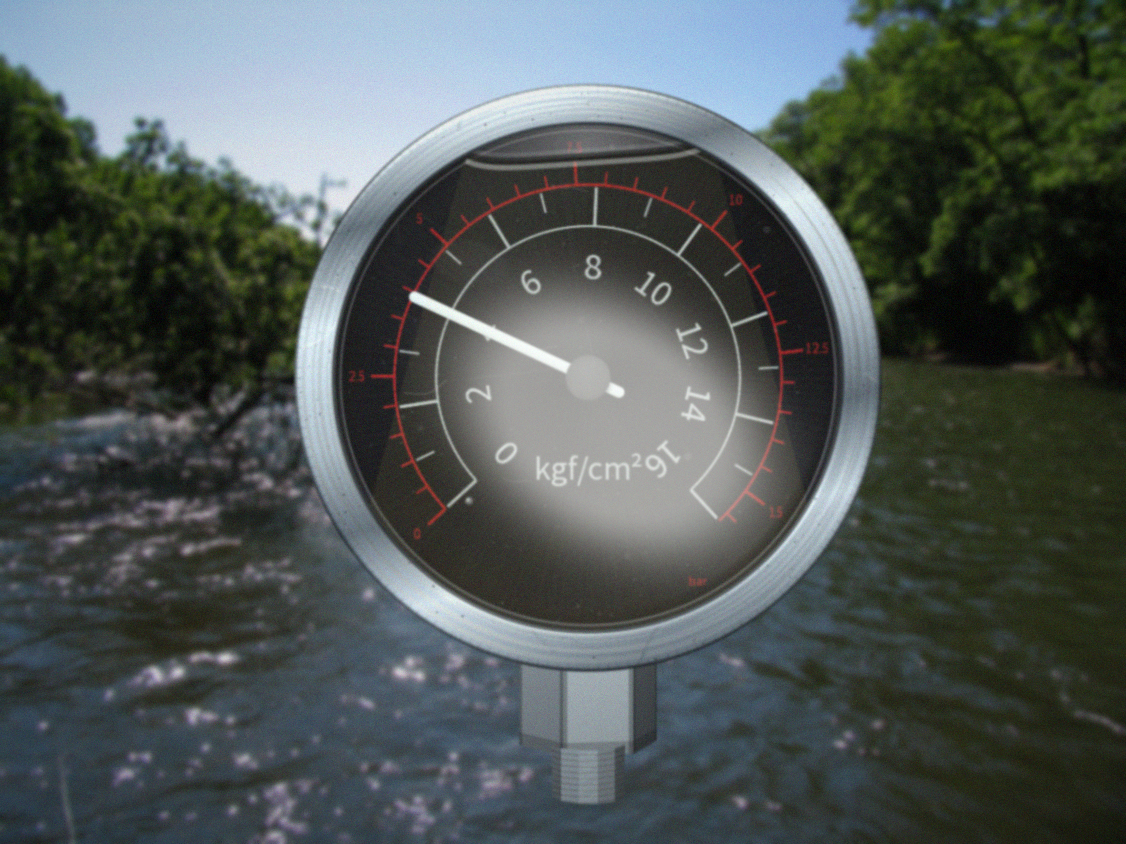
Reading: 4 kg/cm²
